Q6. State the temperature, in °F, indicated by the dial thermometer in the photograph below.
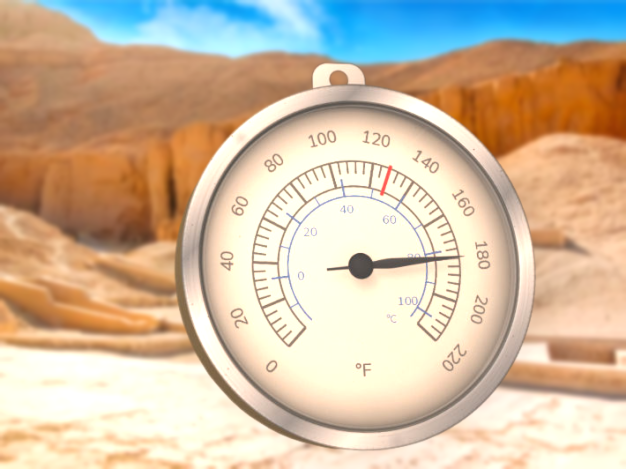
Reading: 180 °F
